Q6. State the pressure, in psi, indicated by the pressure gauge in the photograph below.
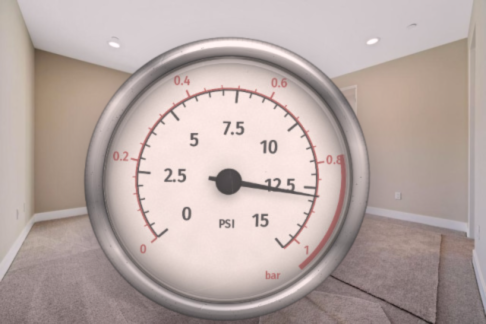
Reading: 12.75 psi
